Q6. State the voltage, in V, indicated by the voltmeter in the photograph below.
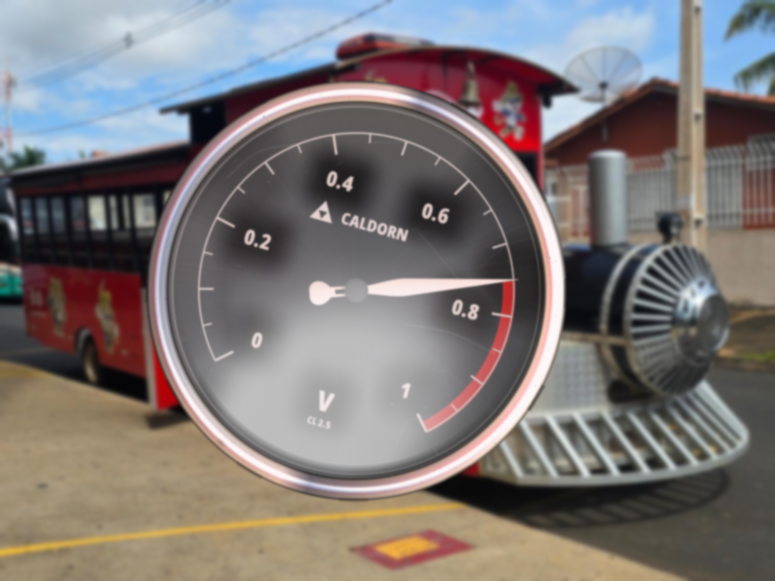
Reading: 0.75 V
